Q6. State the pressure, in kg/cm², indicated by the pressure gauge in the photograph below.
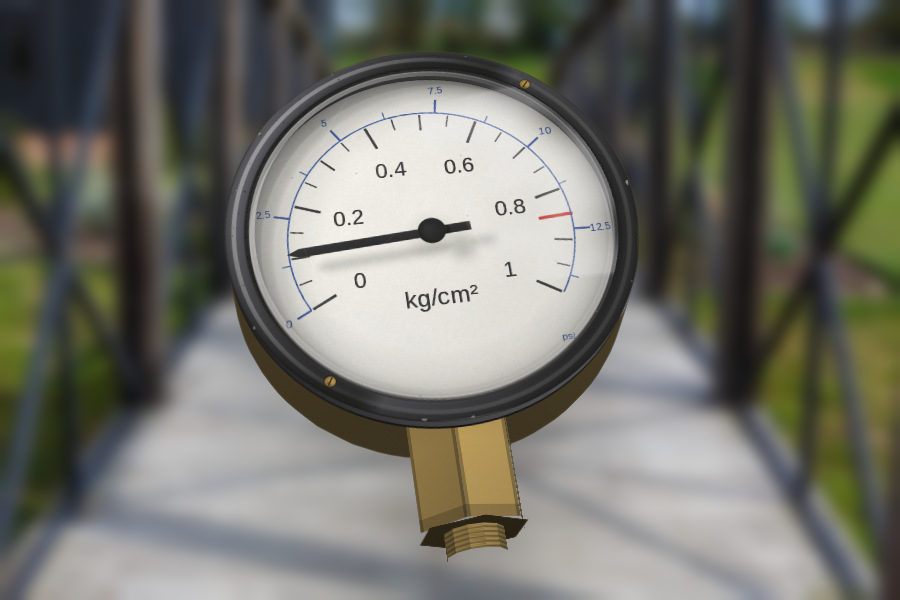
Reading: 0.1 kg/cm²
